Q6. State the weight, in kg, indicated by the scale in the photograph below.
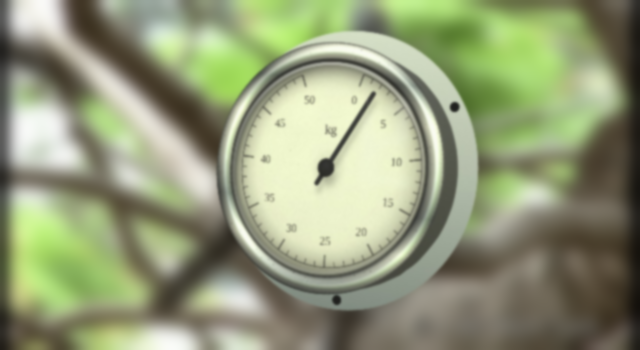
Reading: 2 kg
